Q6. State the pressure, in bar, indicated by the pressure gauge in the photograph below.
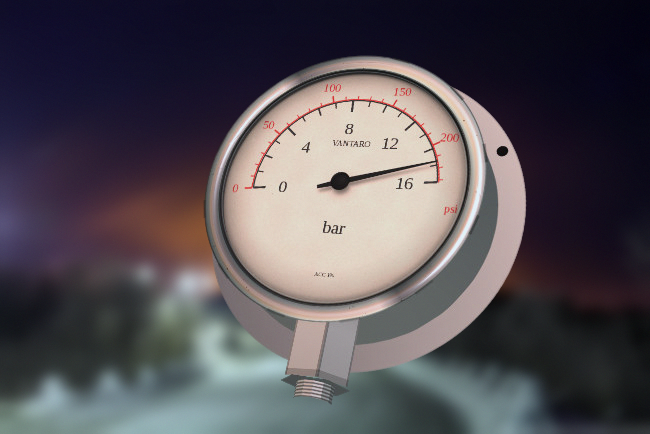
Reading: 15 bar
